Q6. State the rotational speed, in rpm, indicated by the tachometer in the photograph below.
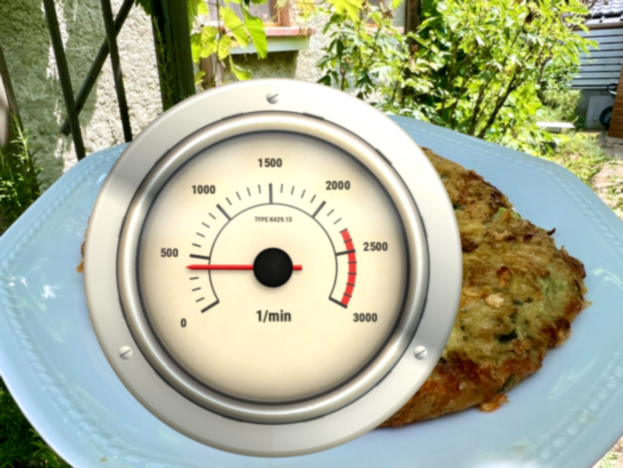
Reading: 400 rpm
